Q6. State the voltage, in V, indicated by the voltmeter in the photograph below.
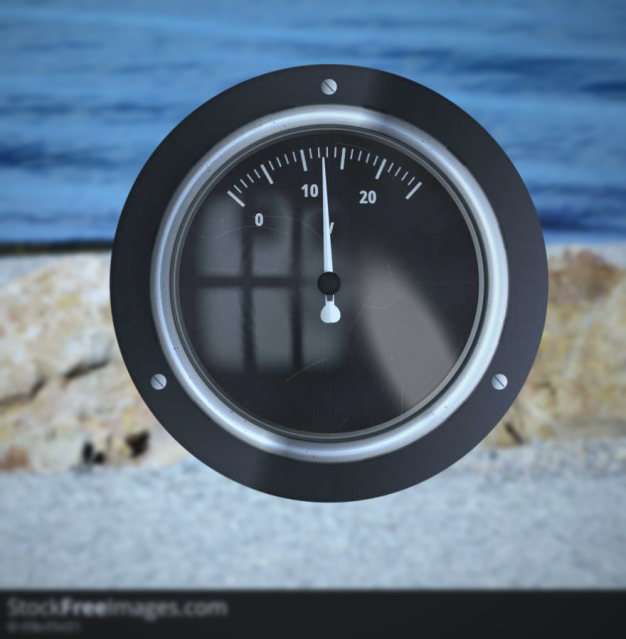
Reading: 12.5 V
